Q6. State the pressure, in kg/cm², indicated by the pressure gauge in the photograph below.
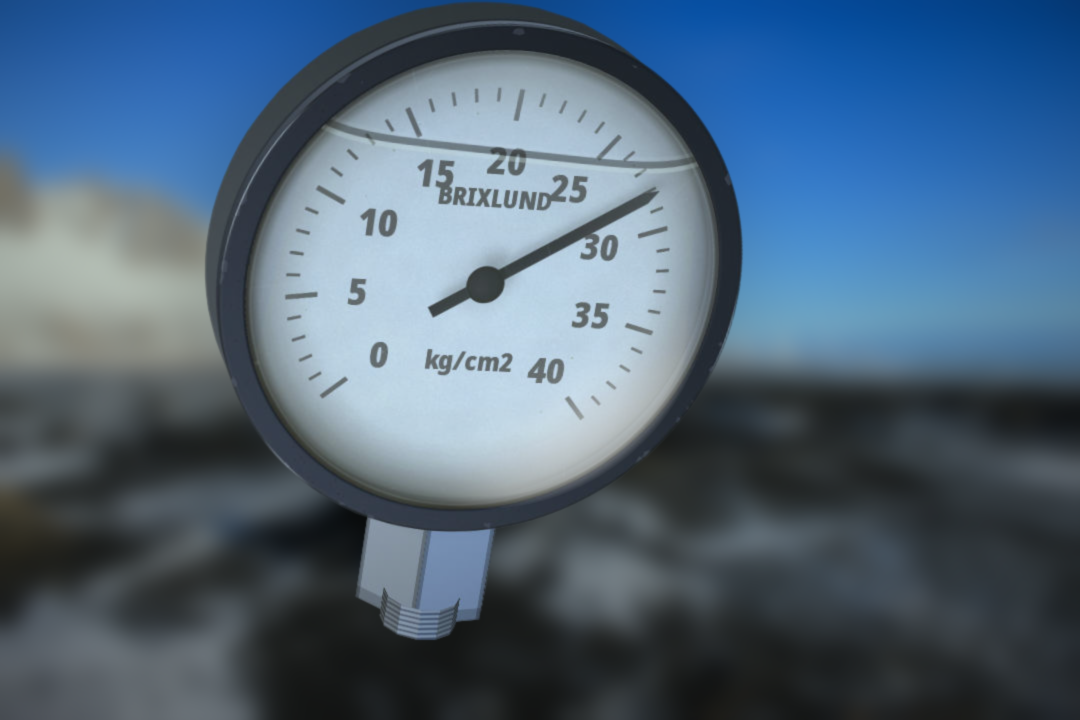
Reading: 28 kg/cm²
